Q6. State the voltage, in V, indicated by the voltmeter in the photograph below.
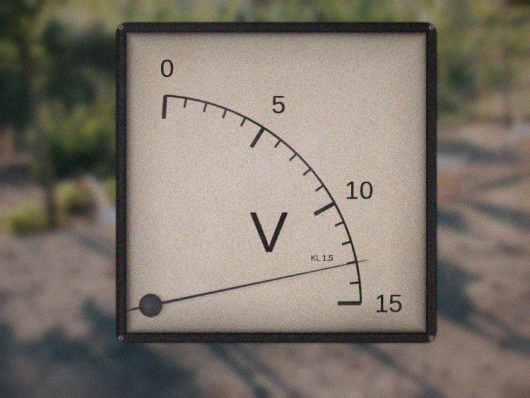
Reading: 13 V
